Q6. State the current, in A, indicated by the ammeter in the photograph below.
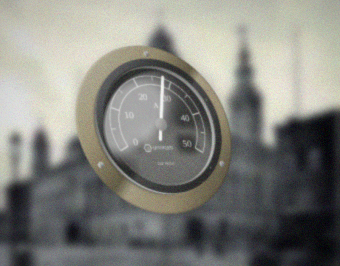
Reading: 27.5 A
